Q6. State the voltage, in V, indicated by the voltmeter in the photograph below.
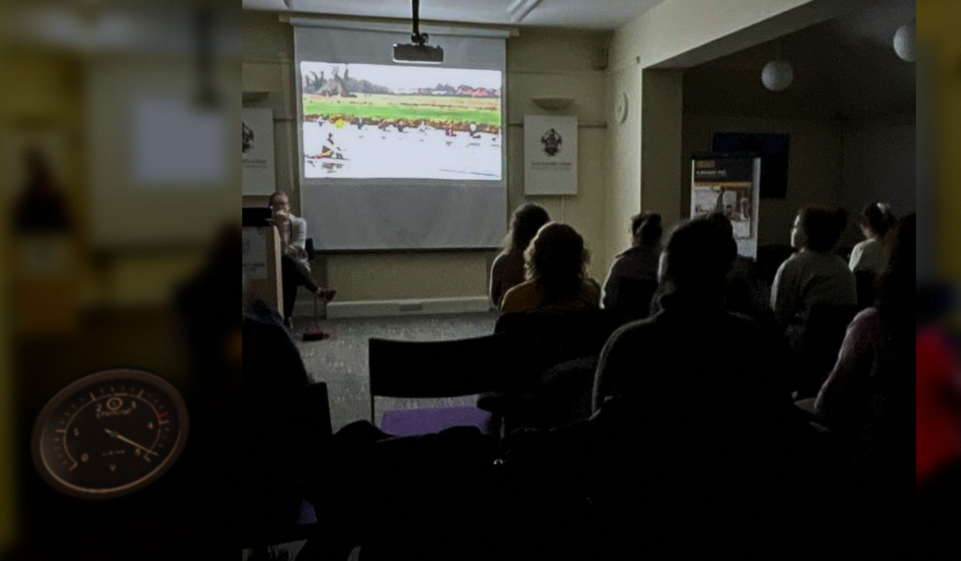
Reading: 4.8 V
